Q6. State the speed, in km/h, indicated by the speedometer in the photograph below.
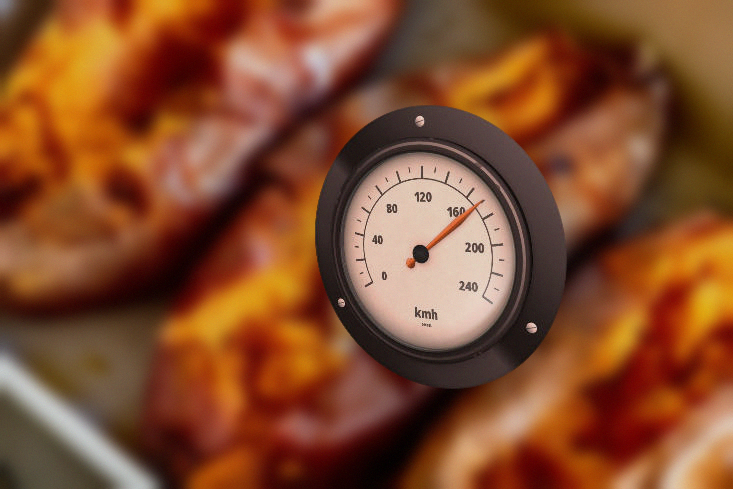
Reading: 170 km/h
